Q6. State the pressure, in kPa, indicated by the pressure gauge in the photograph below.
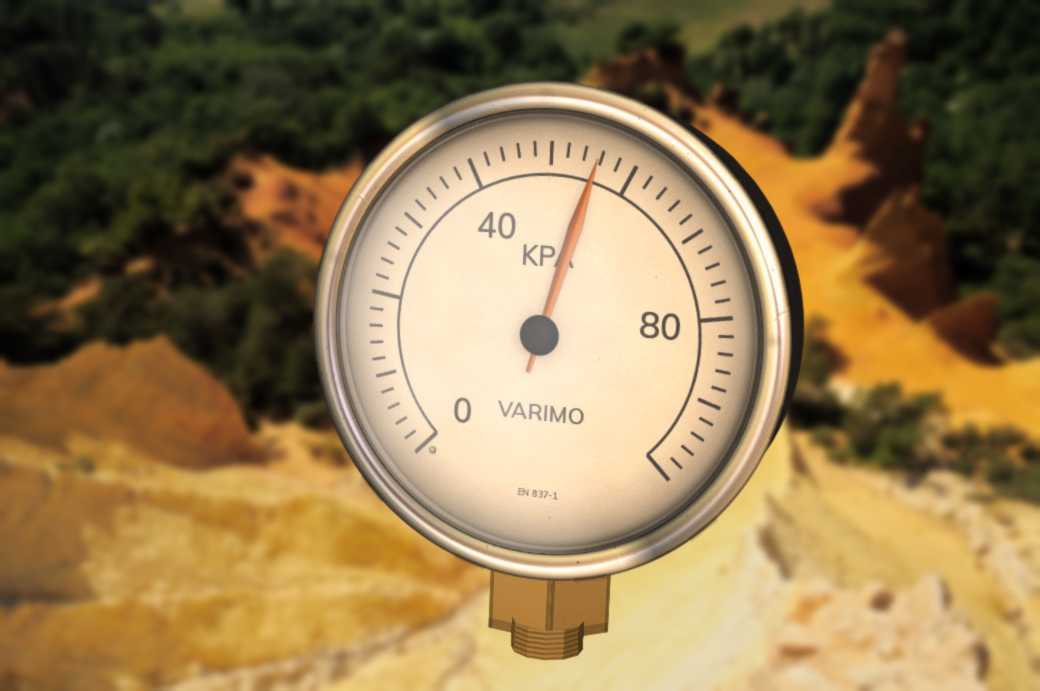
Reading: 56 kPa
